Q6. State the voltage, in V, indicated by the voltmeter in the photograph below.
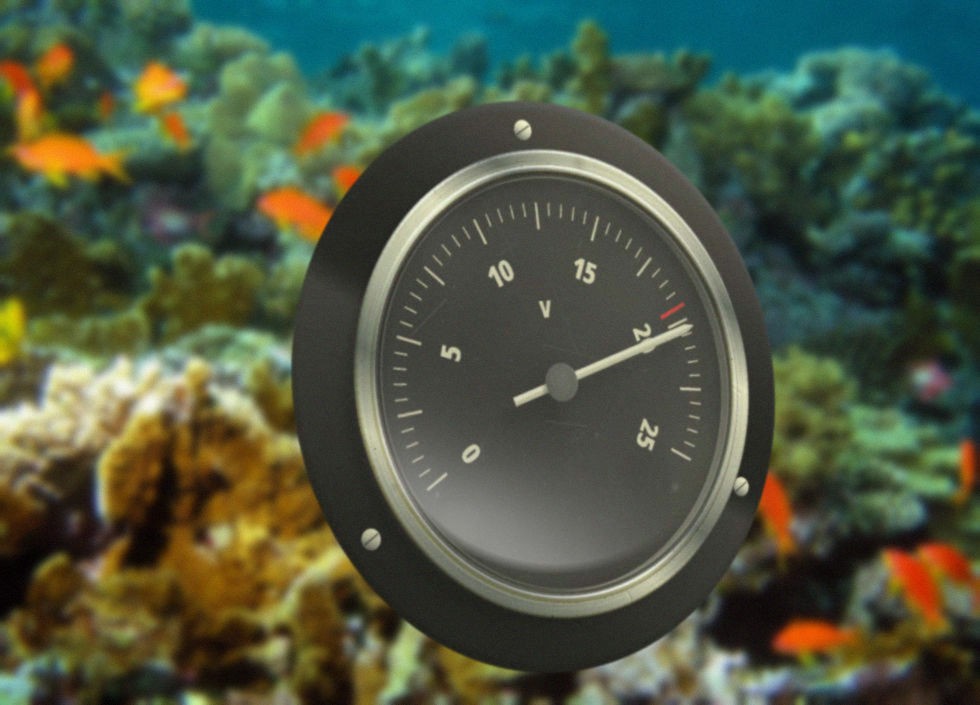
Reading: 20.25 V
